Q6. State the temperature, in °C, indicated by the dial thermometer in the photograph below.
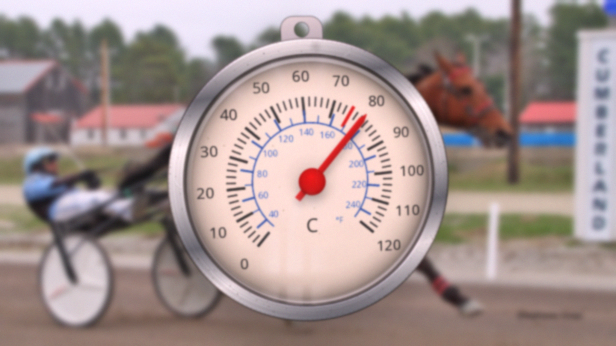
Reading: 80 °C
